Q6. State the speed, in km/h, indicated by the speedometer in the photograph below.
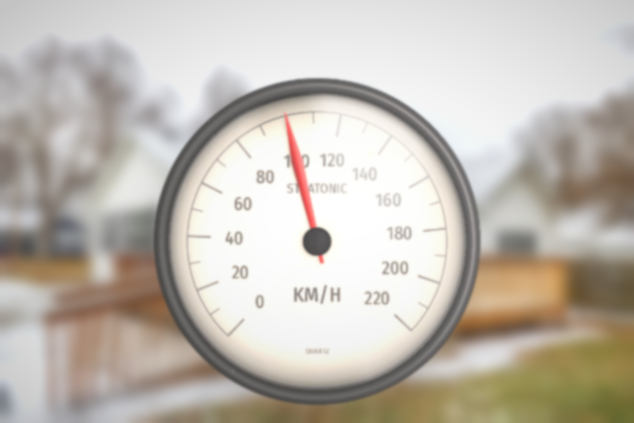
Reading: 100 km/h
